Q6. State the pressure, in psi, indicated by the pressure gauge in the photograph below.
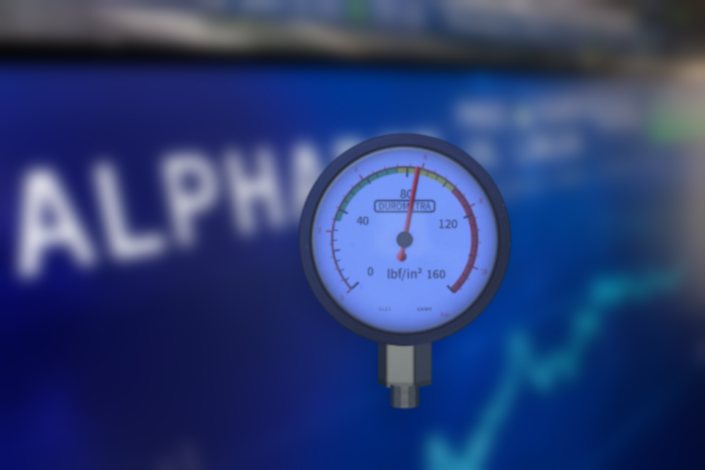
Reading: 85 psi
